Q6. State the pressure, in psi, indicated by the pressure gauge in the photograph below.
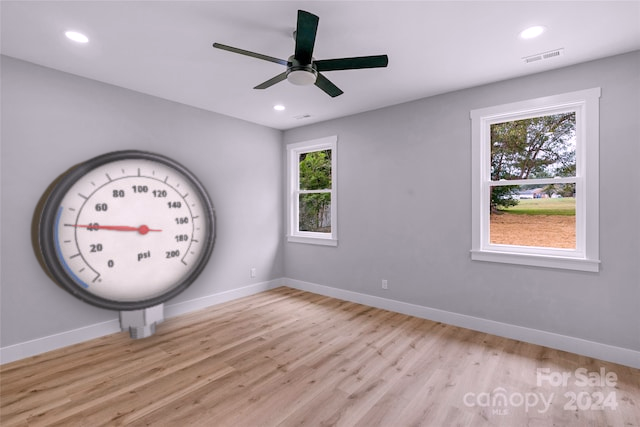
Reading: 40 psi
